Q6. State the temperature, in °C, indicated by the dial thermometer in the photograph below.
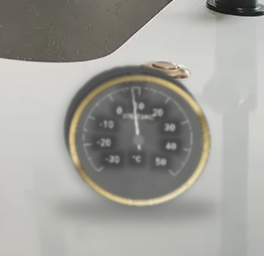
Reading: 7.5 °C
